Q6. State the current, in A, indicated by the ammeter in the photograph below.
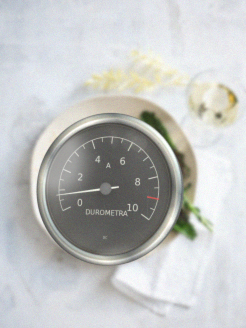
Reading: 0.75 A
